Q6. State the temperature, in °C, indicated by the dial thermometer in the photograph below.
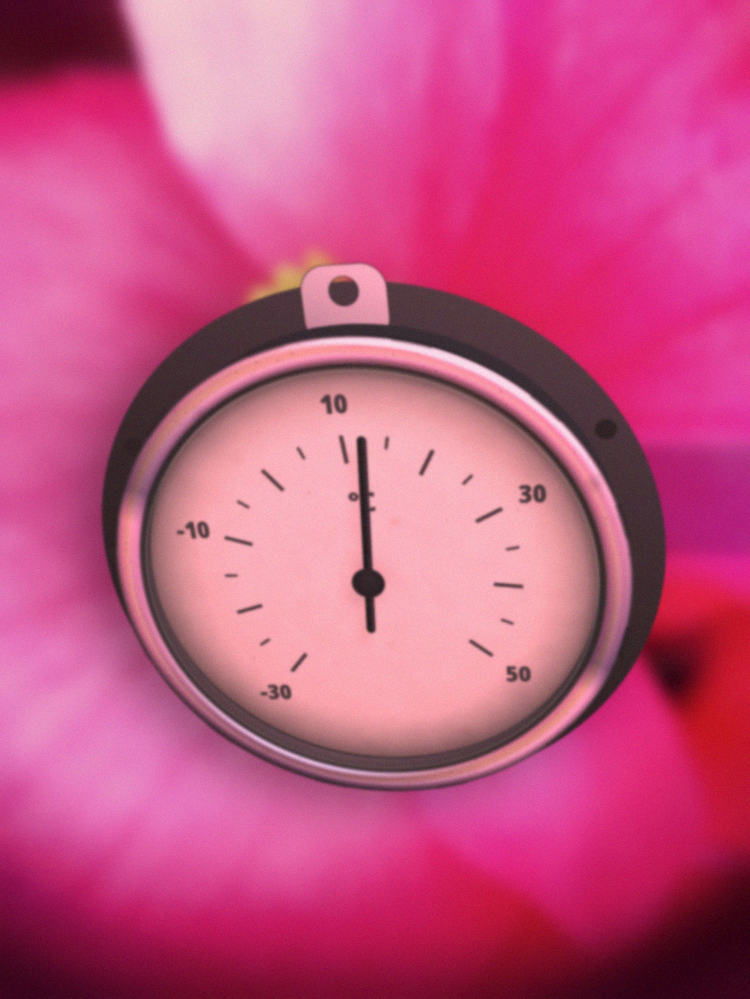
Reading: 12.5 °C
